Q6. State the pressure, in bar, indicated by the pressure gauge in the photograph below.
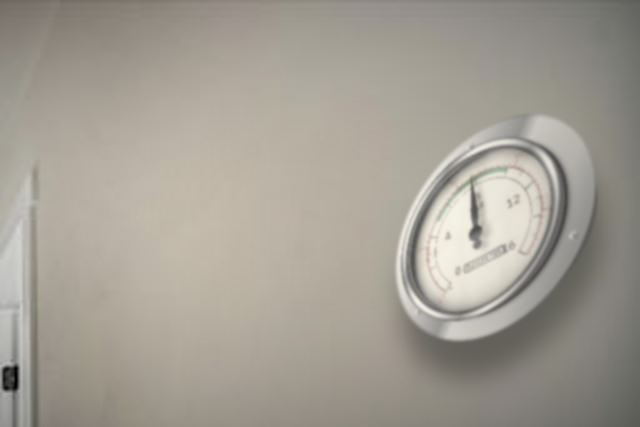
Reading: 8 bar
